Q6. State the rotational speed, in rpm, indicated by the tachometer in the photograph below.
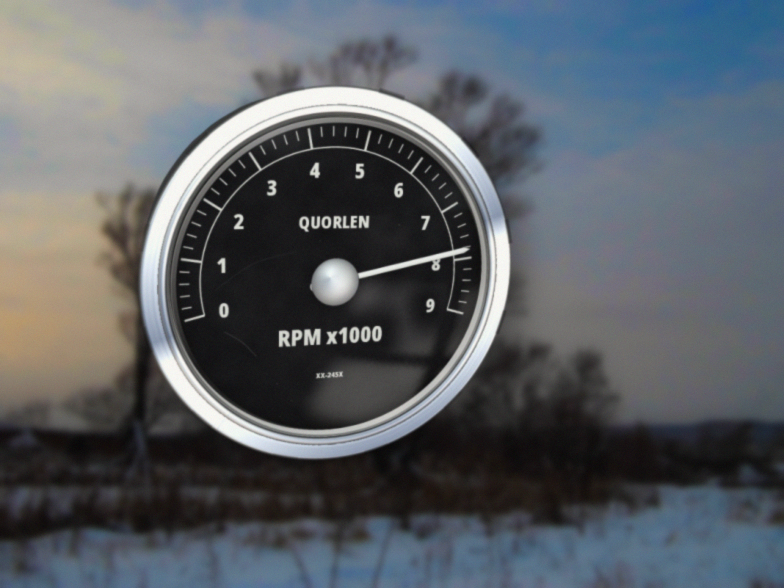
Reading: 7800 rpm
